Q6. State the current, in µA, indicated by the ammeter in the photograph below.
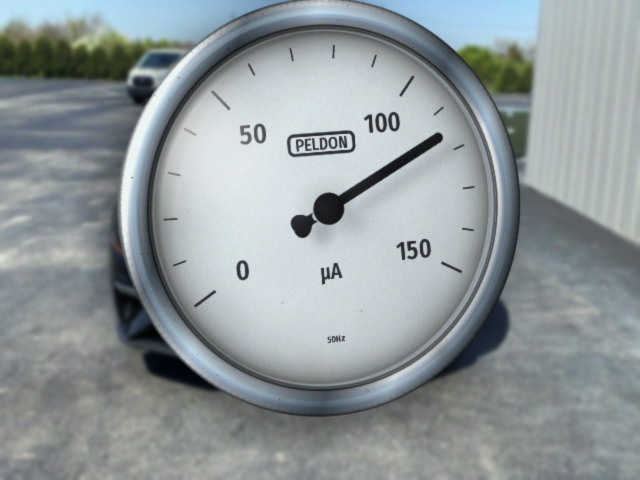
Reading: 115 µA
